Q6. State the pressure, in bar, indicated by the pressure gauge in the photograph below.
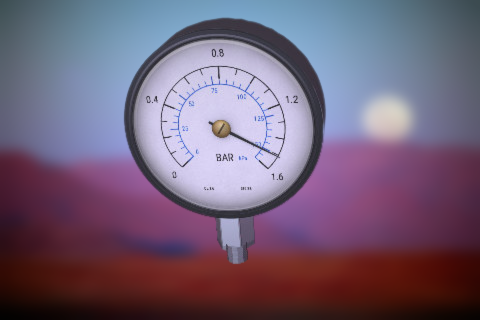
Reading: 1.5 bar
